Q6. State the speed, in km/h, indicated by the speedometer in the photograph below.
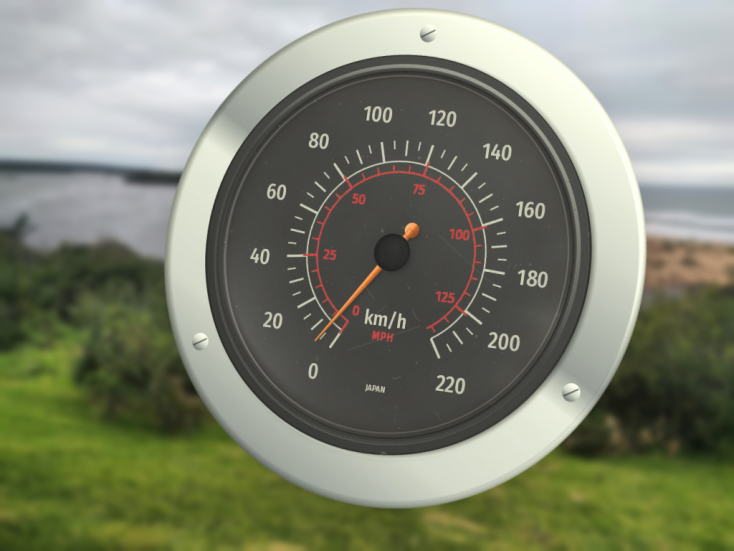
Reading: 5 km/h
